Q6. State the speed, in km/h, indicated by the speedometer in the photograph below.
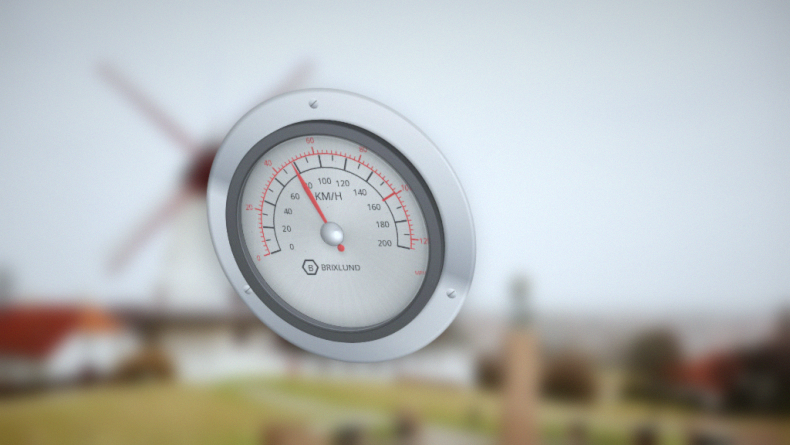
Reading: 80 km/h
